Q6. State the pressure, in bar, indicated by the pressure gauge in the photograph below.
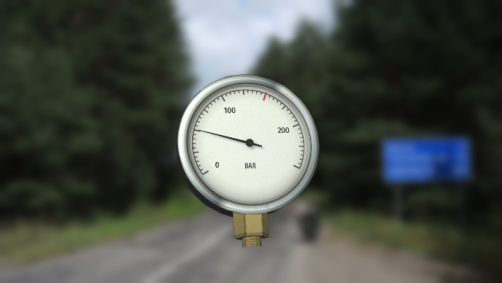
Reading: 50 bar
